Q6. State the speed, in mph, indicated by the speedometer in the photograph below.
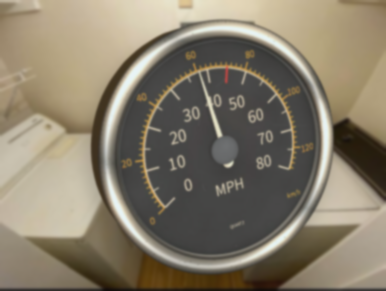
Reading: 37.5 mph
